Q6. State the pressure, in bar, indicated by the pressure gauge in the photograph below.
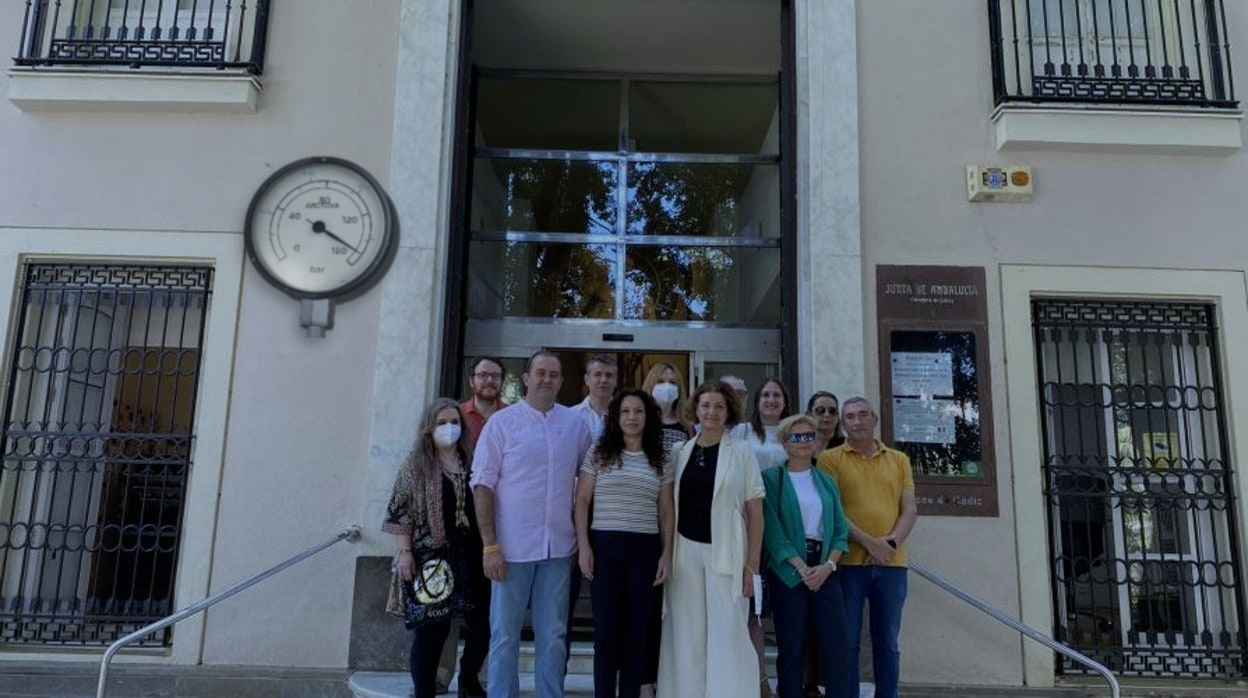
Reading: 150 bar
